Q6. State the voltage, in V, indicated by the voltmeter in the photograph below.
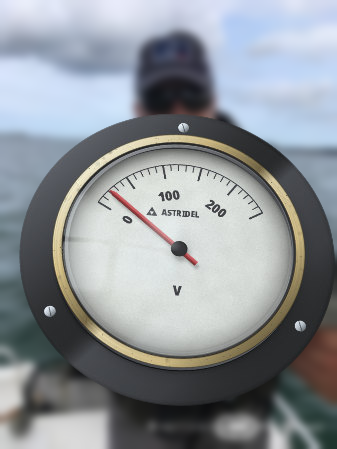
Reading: 20 V
